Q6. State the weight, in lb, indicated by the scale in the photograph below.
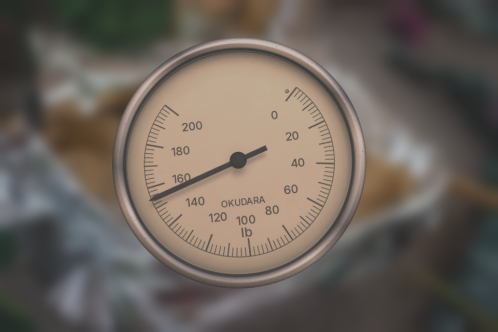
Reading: 154 lb
